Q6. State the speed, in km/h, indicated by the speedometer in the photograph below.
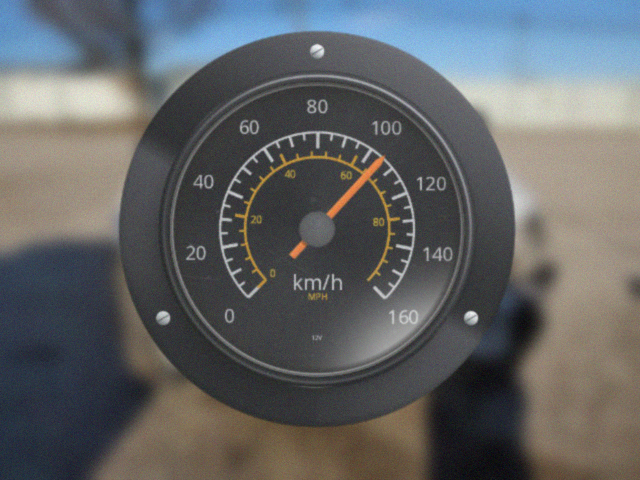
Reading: 105 km/h
